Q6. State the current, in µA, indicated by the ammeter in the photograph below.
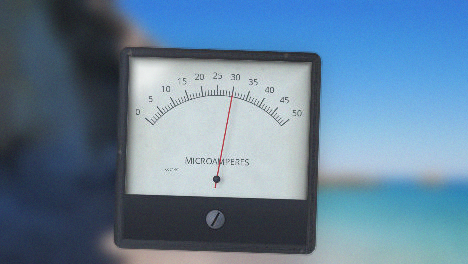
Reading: 30 µA
